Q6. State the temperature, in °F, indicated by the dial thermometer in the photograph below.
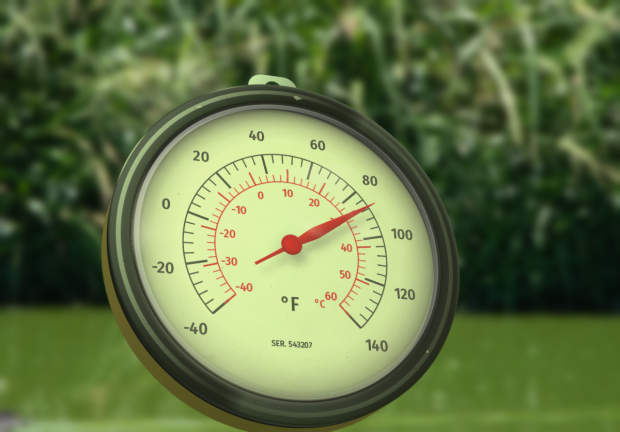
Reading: 88 °F
